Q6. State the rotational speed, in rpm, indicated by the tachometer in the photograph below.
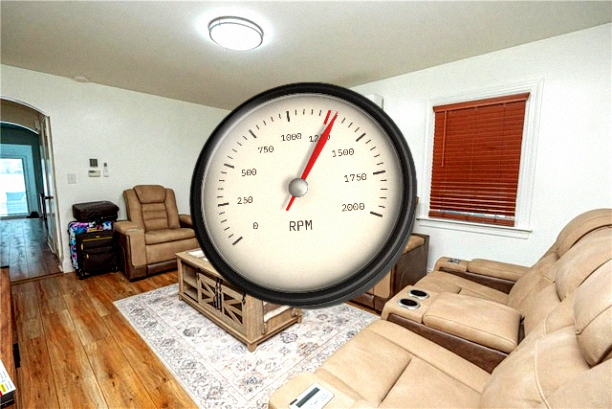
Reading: 1300 rpm
